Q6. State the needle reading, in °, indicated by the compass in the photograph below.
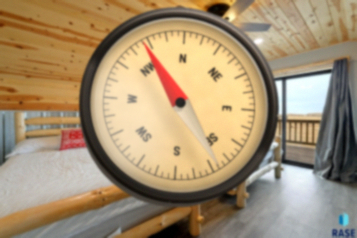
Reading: 325 °
